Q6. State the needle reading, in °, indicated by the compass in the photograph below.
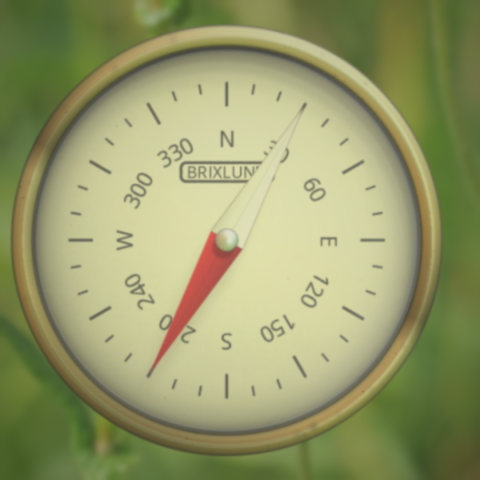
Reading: 210 °
